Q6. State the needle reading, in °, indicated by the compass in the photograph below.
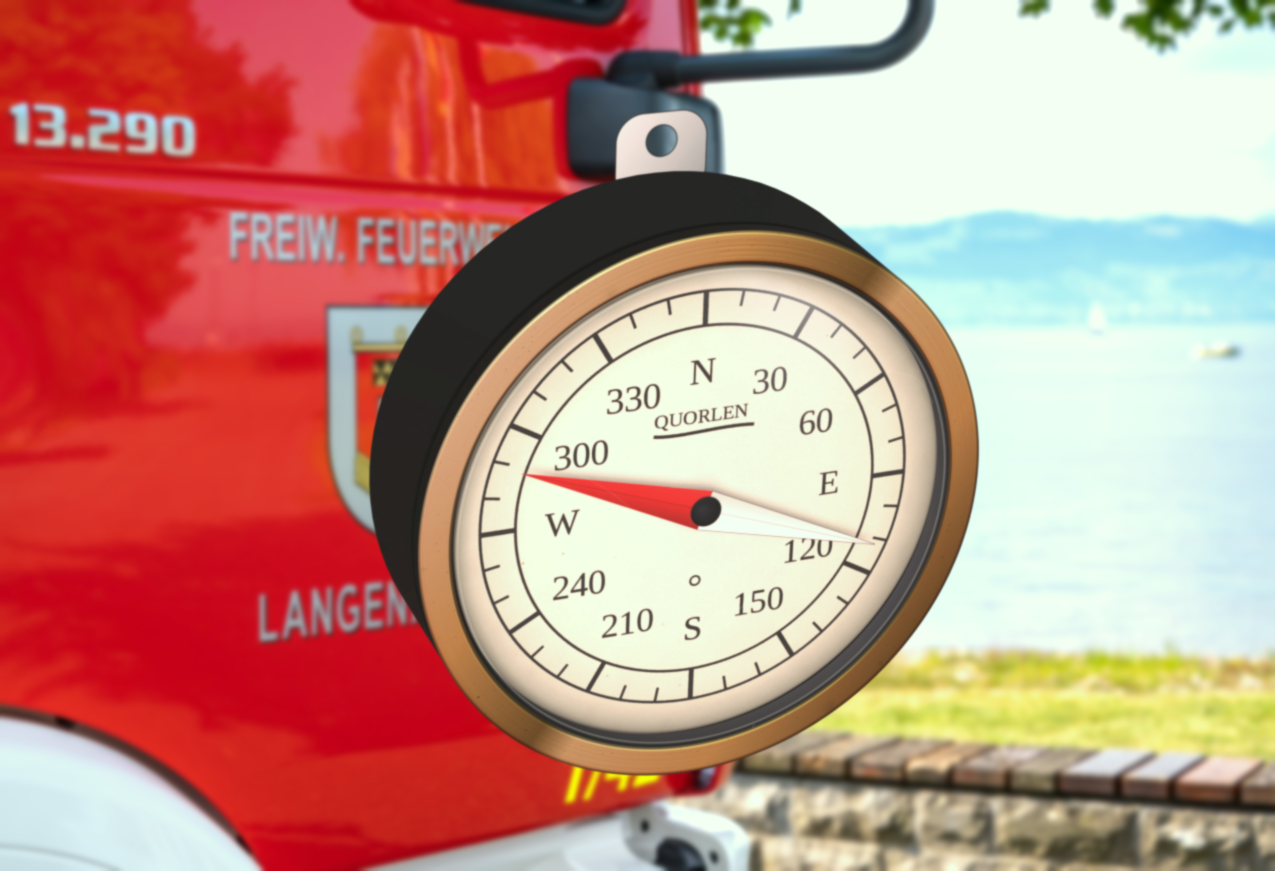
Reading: 290 °
